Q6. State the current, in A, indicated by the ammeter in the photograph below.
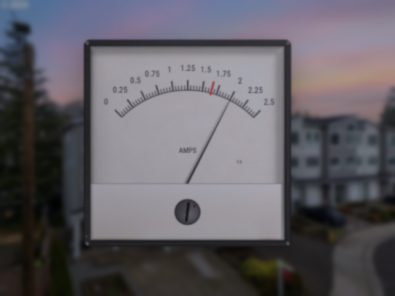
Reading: 2 A
